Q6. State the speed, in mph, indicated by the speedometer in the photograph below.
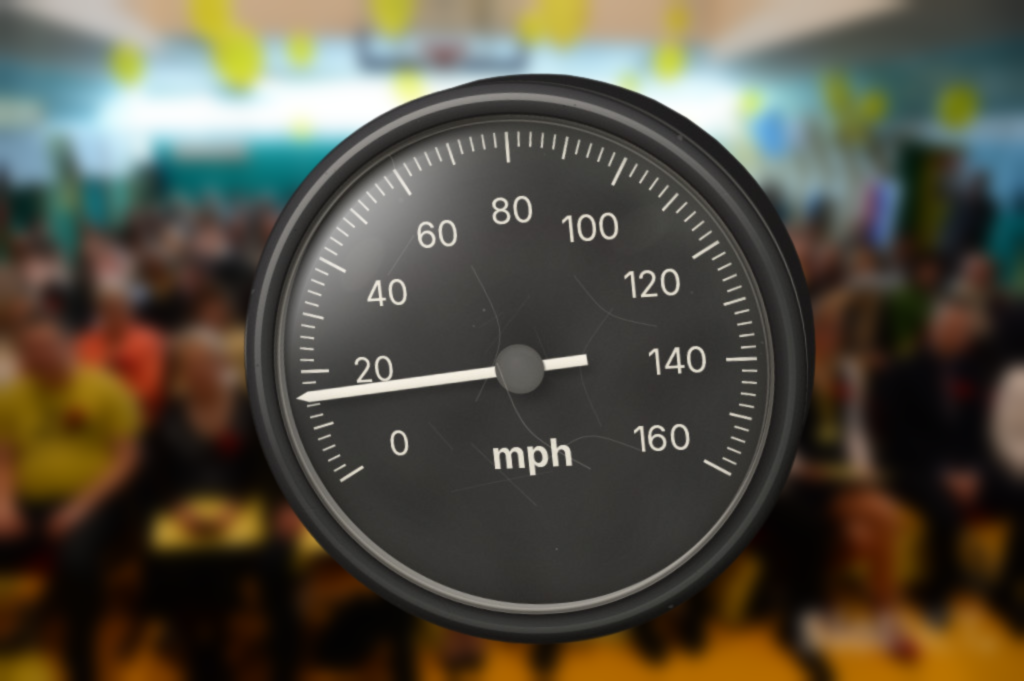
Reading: 16 mph
